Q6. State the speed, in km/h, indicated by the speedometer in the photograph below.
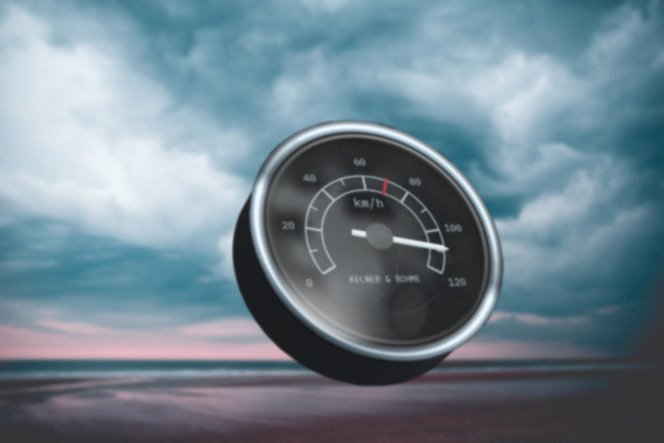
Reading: 110 km/h
